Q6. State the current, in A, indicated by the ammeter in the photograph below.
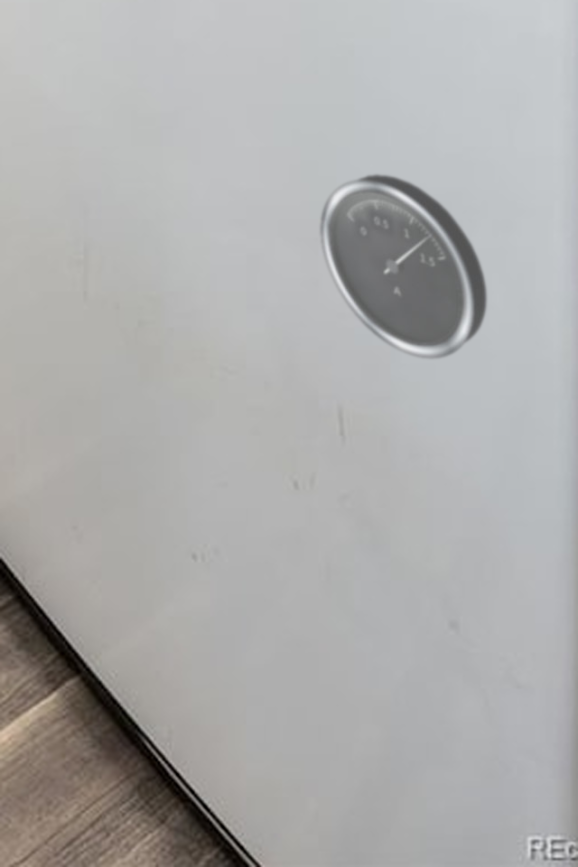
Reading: 1.25 A
